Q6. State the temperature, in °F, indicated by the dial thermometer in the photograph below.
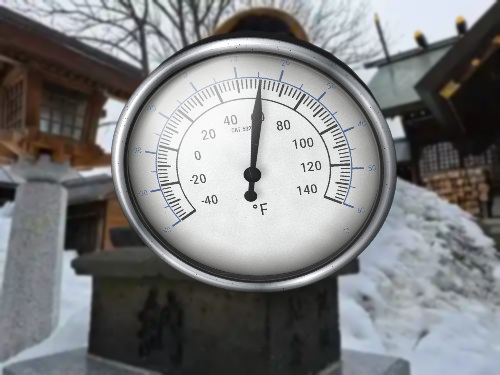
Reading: 60 °F
